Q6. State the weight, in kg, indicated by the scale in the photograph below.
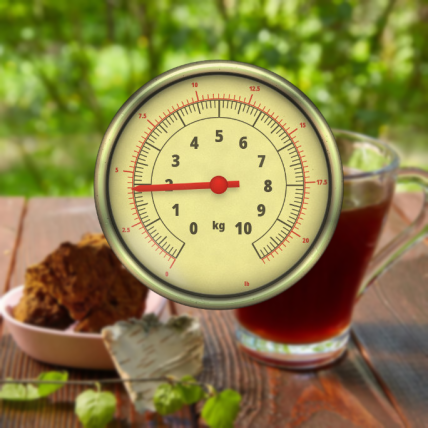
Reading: 1.9 kg
